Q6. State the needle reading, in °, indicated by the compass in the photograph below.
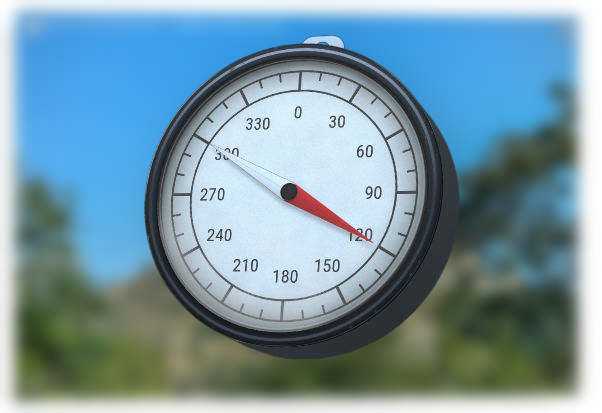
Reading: 120 °
